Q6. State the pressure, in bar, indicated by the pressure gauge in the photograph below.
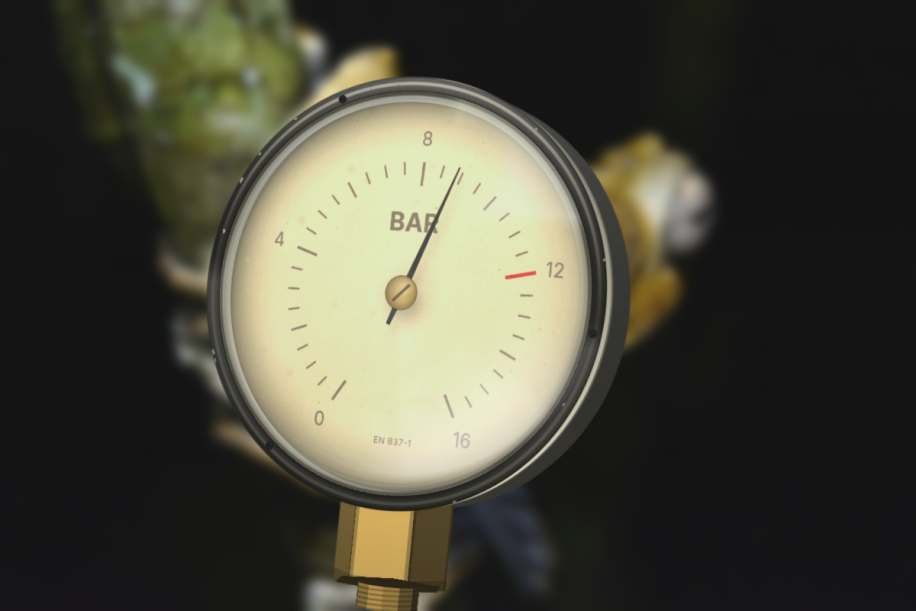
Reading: 9 bar
